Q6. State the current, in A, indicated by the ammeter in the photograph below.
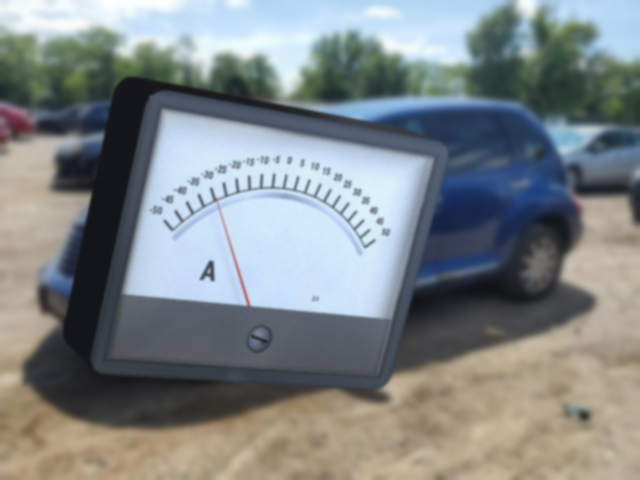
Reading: -30 A
